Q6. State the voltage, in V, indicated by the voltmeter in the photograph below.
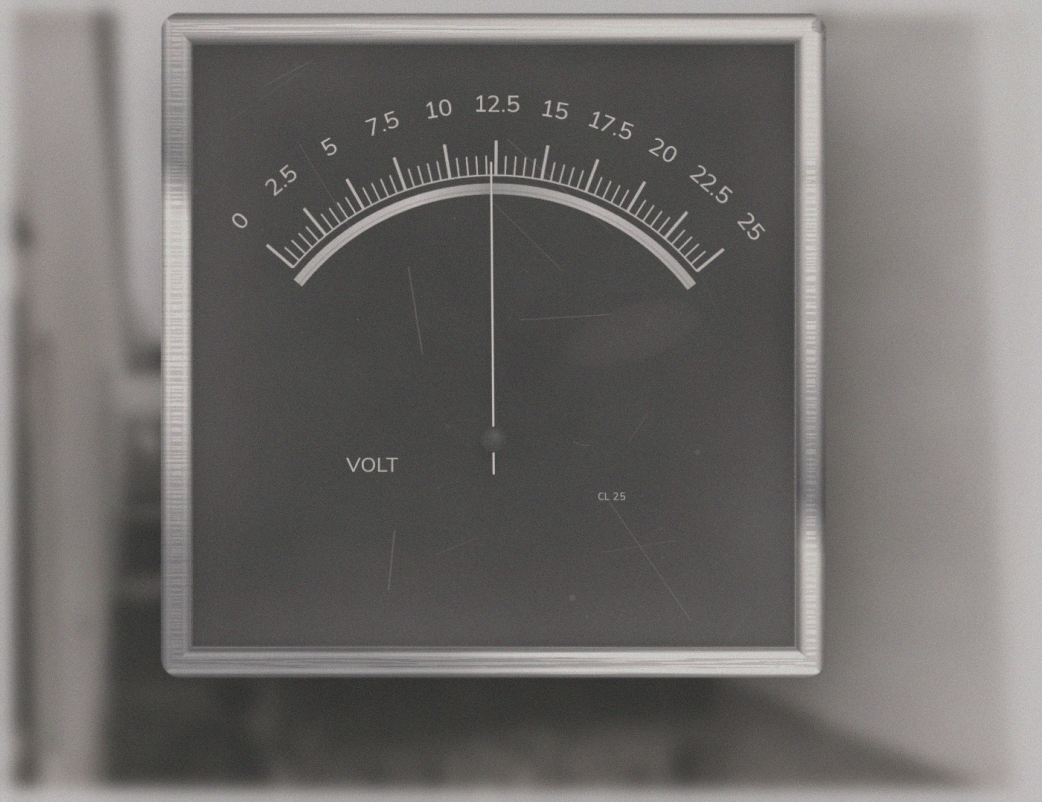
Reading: 12.25 V
